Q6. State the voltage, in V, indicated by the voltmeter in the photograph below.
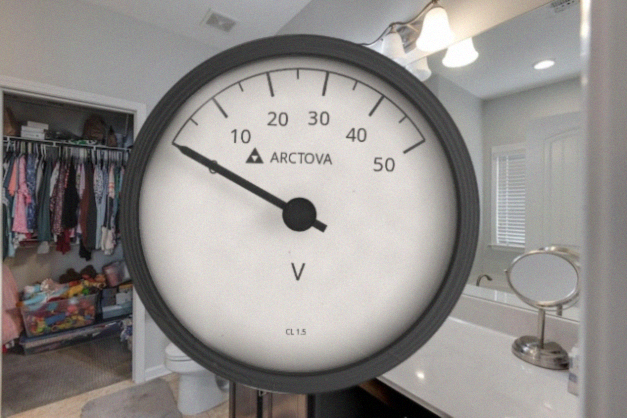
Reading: 0 V
